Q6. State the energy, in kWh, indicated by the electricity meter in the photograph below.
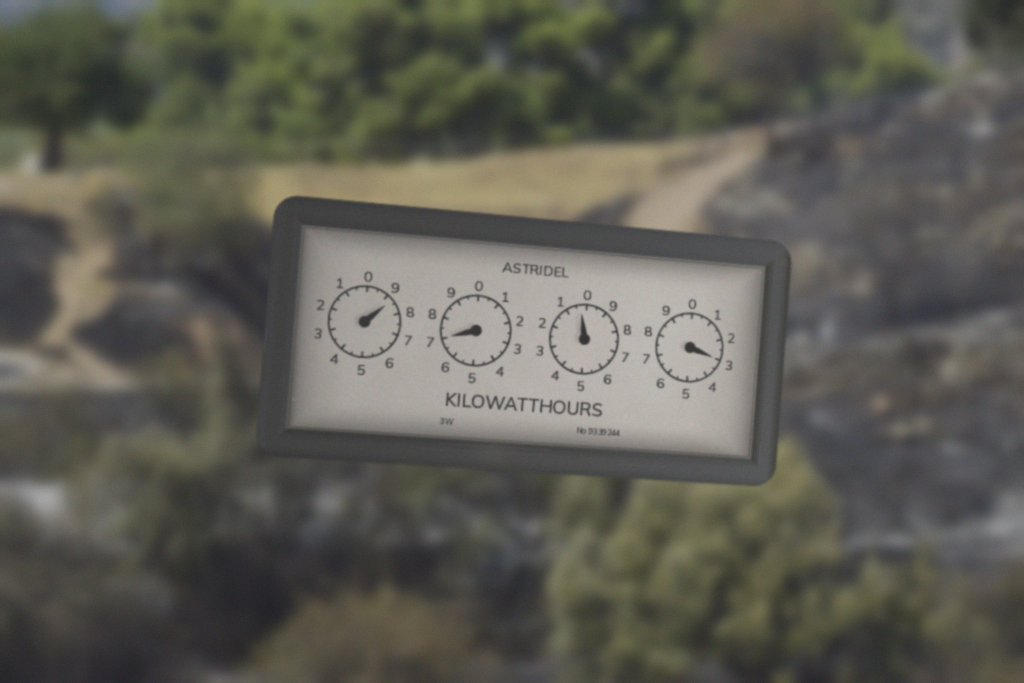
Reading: 8703 kWh
